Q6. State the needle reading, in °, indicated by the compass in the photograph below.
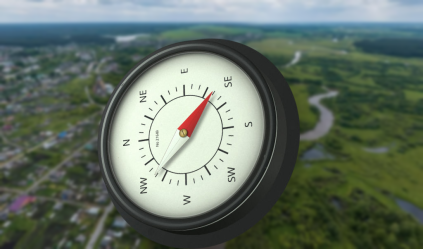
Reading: 130 °
